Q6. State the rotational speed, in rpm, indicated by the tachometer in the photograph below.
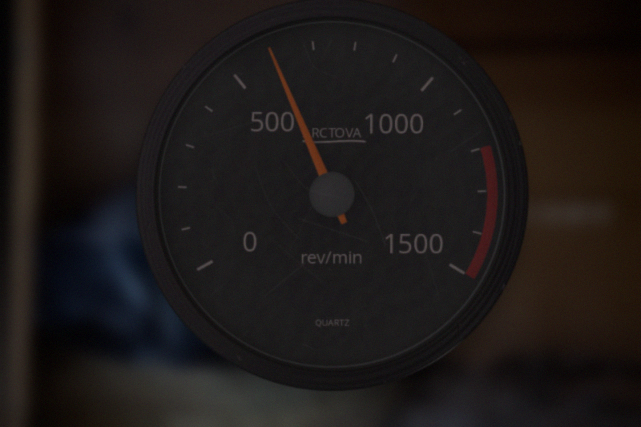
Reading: 600 rpm
